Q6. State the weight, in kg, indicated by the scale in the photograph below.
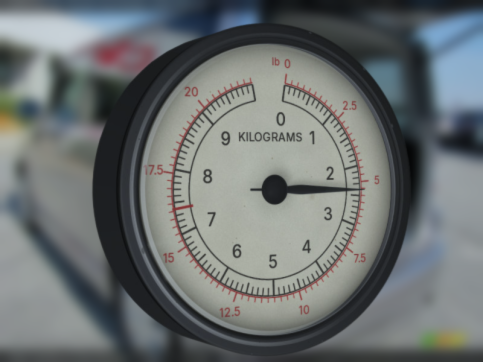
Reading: 2.4 kg
